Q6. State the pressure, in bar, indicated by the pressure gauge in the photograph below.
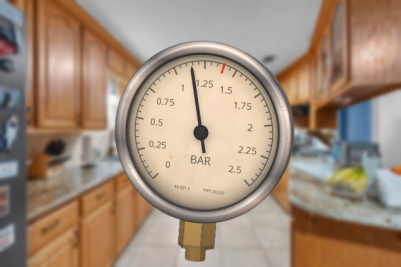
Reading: 1.15 bar
